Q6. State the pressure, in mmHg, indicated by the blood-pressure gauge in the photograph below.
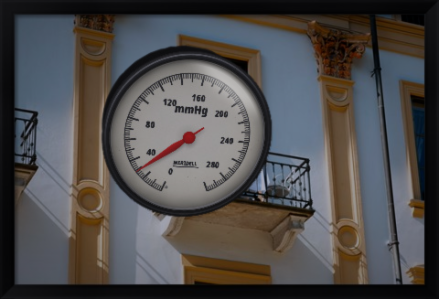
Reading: 30 mmHg
